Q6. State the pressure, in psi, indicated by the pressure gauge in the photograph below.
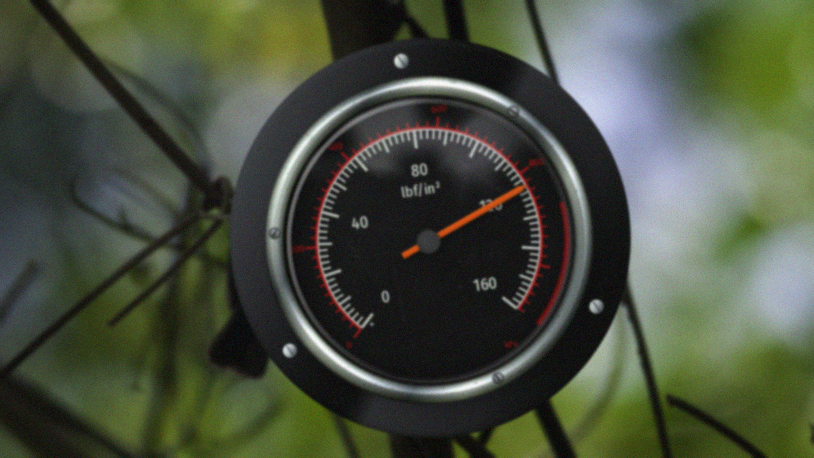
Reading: 120 psi
